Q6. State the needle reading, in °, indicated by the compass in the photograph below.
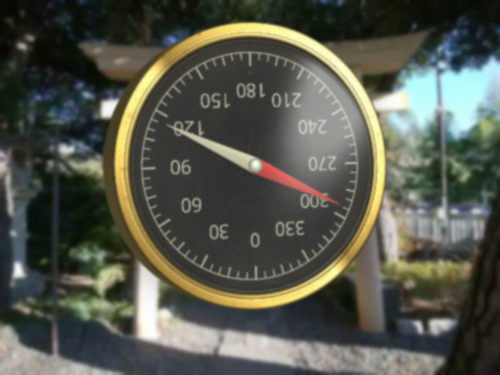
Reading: 295 °
